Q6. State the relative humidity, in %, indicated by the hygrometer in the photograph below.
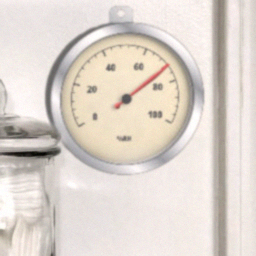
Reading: 72 %
